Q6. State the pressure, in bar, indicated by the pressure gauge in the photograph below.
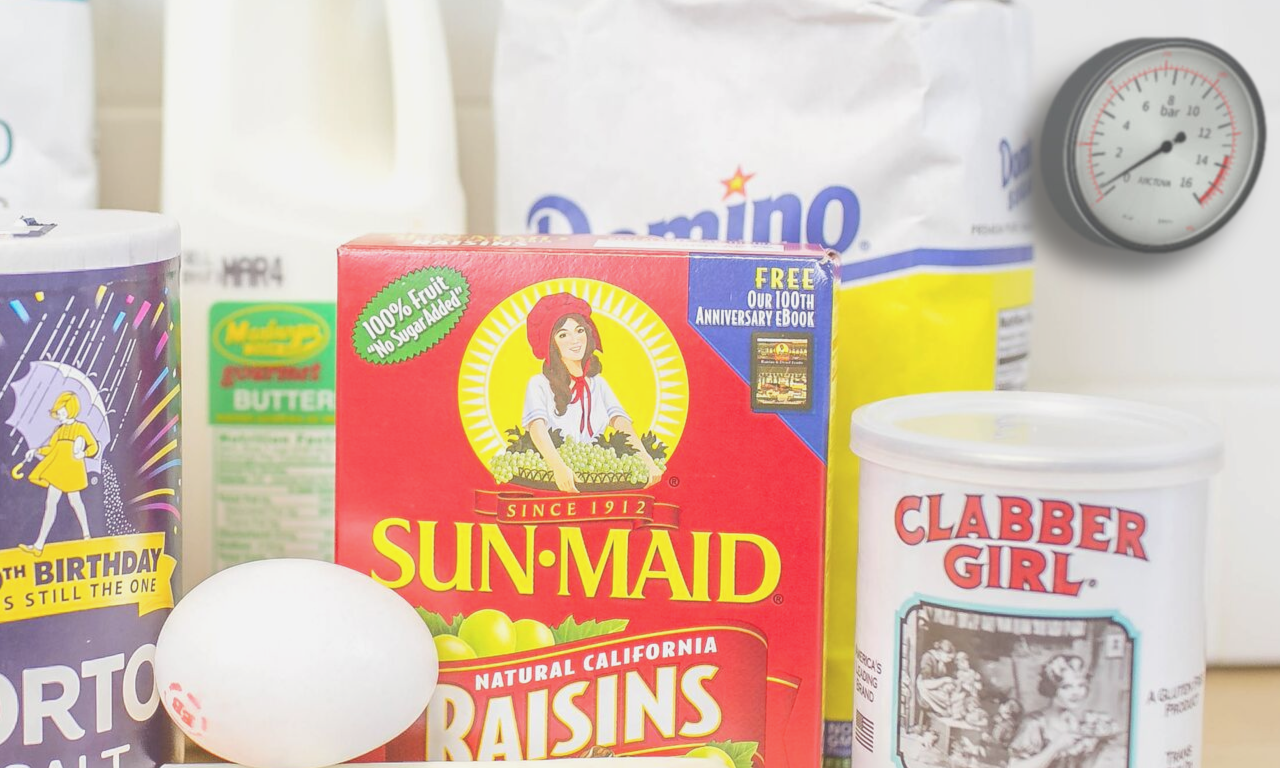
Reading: 0.5 bar
